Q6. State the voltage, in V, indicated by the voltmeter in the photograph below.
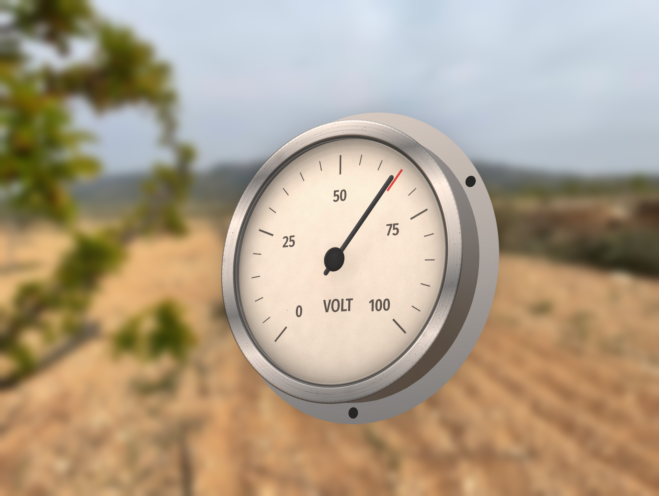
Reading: 65 V
